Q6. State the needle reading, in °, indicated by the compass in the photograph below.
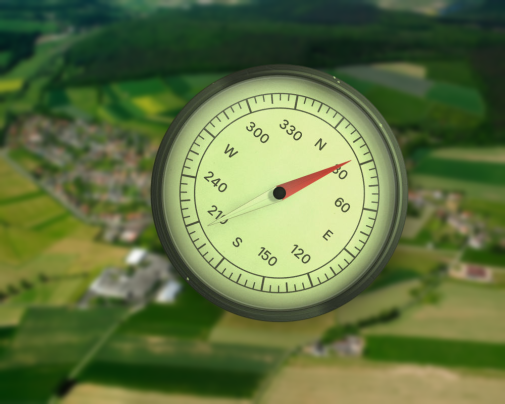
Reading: 25 °
